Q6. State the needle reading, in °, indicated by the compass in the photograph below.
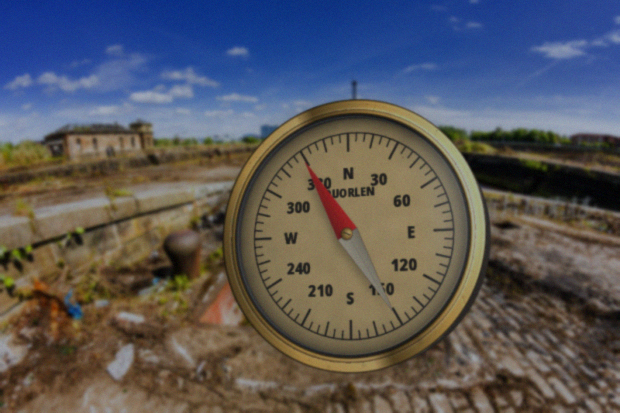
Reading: 330 °
